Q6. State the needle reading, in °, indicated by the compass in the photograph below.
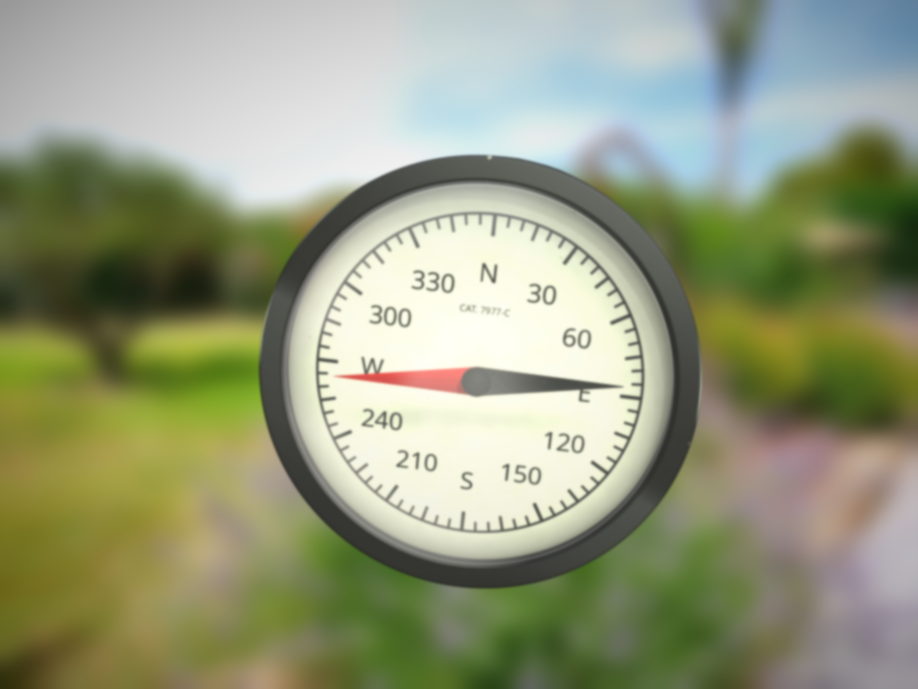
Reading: 265 °
